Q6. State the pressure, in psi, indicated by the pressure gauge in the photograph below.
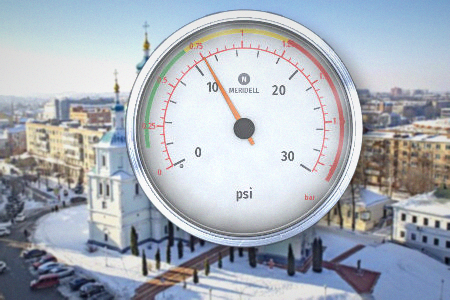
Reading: 11 psi
